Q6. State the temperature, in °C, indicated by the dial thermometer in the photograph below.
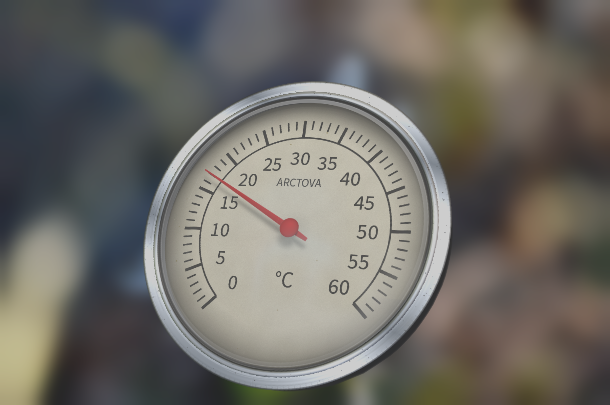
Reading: 17 °C
